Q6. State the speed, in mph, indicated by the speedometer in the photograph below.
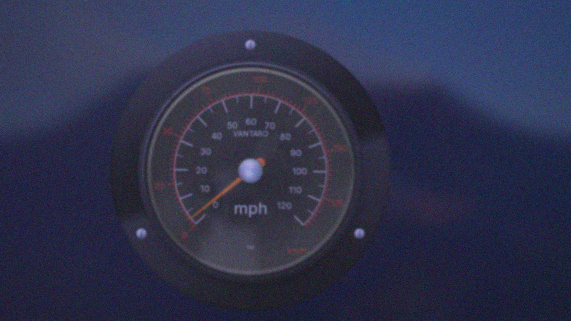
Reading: 2.5 mph
